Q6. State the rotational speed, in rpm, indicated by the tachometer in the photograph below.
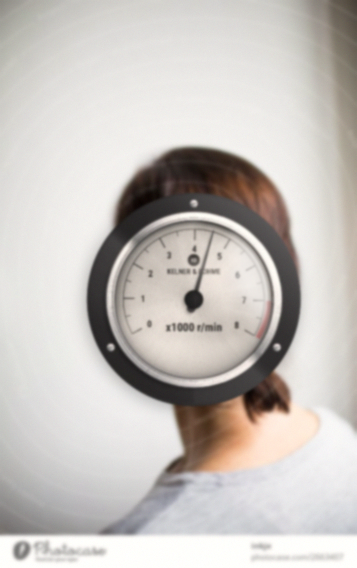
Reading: 4500 rpm
